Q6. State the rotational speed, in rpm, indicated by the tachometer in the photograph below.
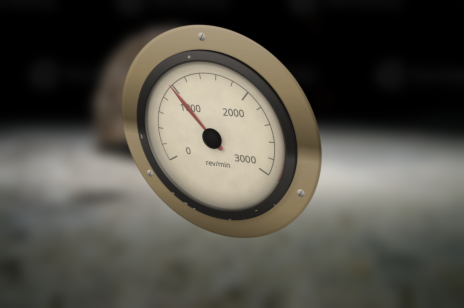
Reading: 1000 rpm
